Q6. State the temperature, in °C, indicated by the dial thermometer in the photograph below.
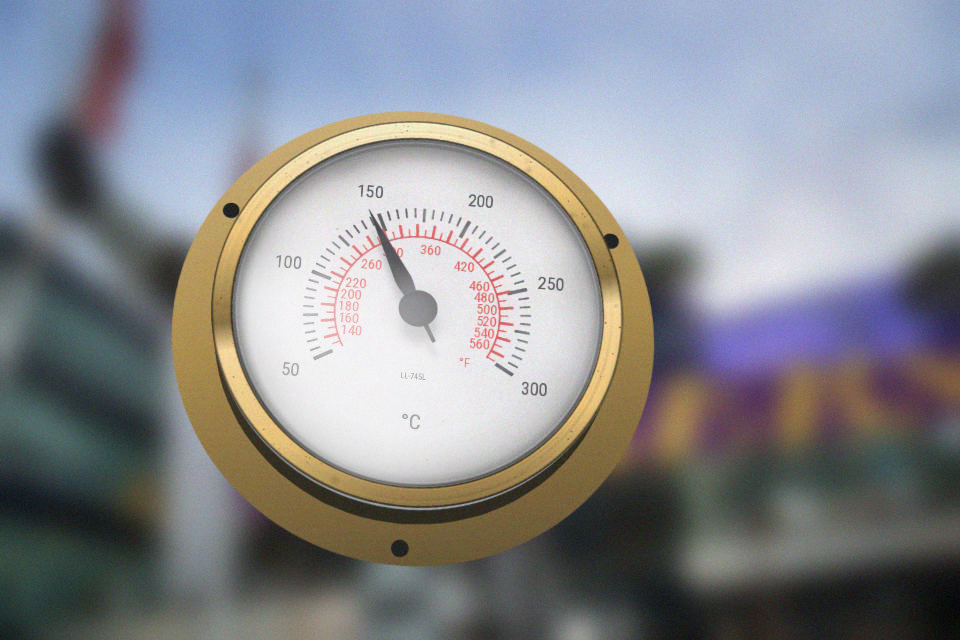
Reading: 145 °C
